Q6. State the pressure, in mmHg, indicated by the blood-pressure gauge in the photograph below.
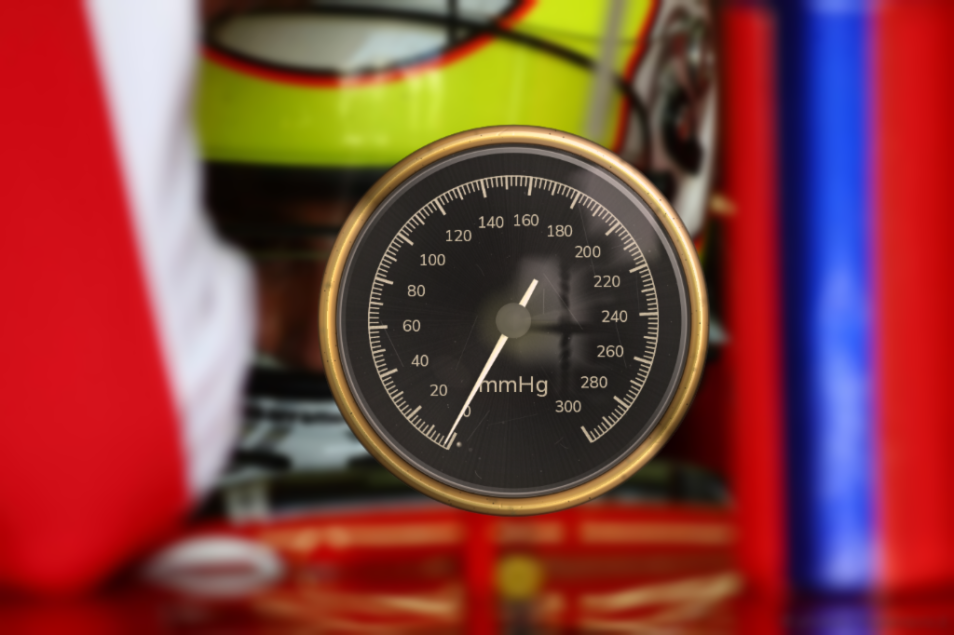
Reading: 2 mmHg
